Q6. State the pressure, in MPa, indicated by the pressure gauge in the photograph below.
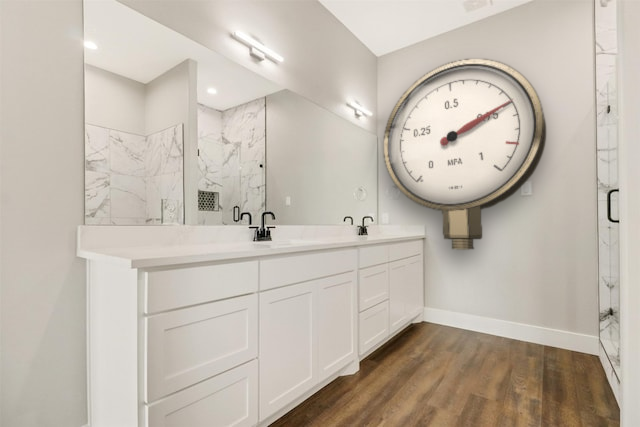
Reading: 0.75 MPa
